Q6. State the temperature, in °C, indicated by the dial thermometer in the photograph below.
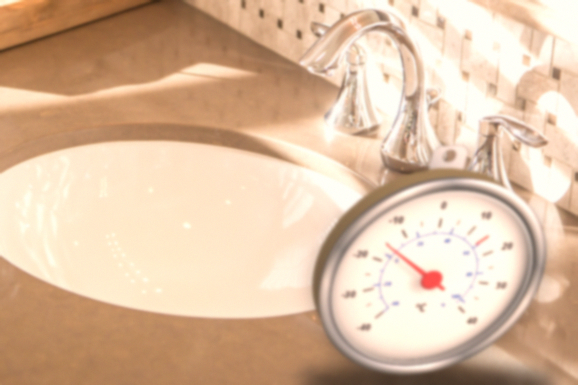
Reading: -15 °C
